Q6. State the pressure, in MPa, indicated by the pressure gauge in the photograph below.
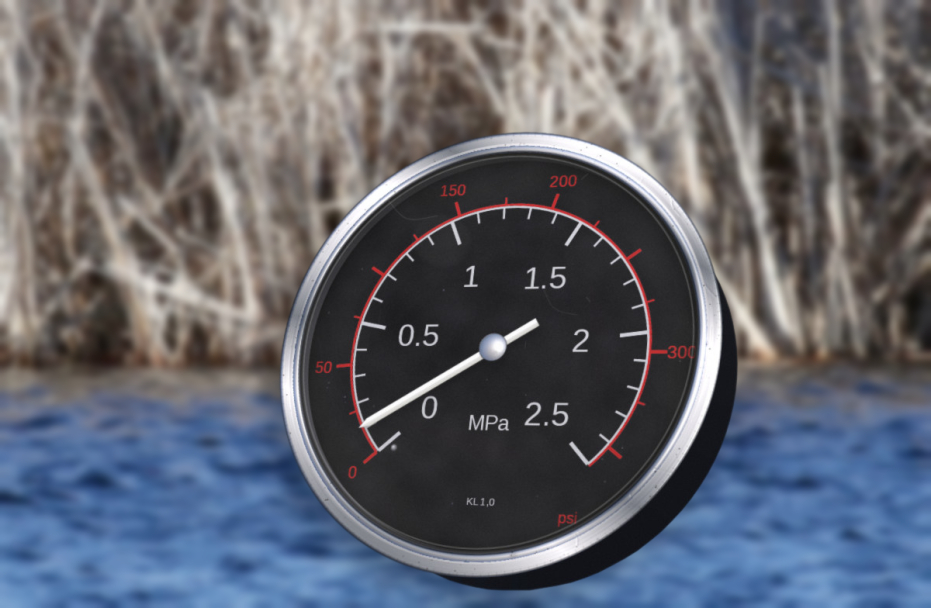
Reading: 0.1 MPa
